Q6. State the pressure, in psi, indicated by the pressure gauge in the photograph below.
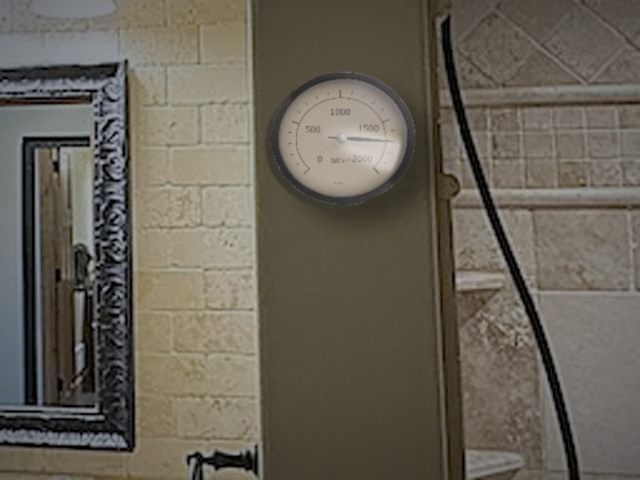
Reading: 1700 psi
